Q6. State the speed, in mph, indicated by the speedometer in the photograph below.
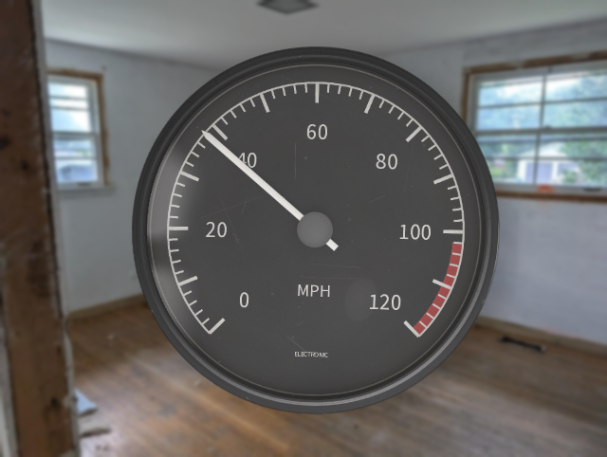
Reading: 38 mph
